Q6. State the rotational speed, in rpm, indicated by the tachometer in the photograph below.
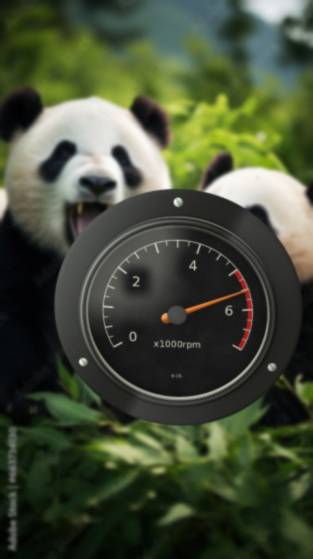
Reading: 5500 rpm
